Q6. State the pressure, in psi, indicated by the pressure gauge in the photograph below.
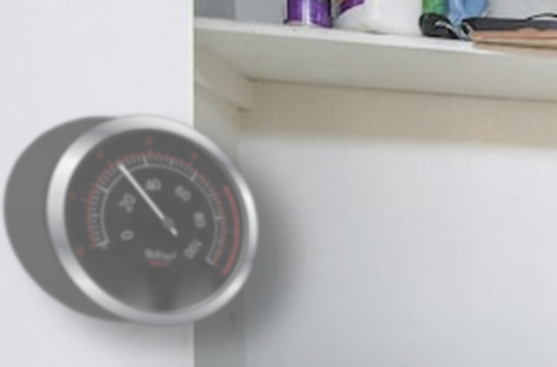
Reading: 30 psi
